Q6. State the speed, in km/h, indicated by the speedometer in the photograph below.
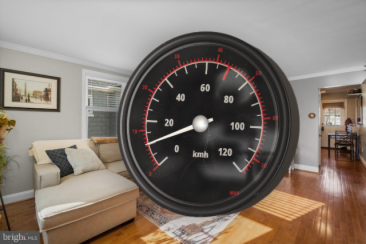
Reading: 10 km/h
